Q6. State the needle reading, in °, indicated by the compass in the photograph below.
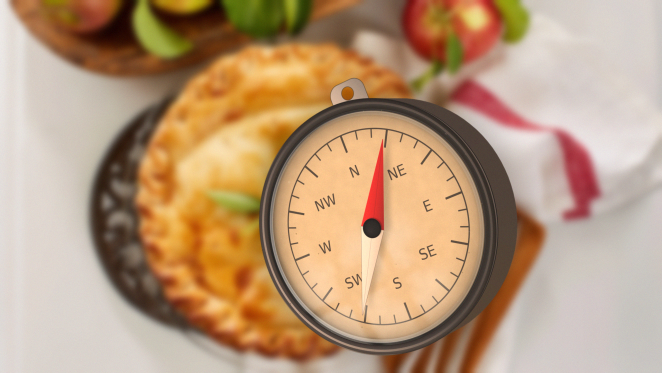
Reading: 30 °
